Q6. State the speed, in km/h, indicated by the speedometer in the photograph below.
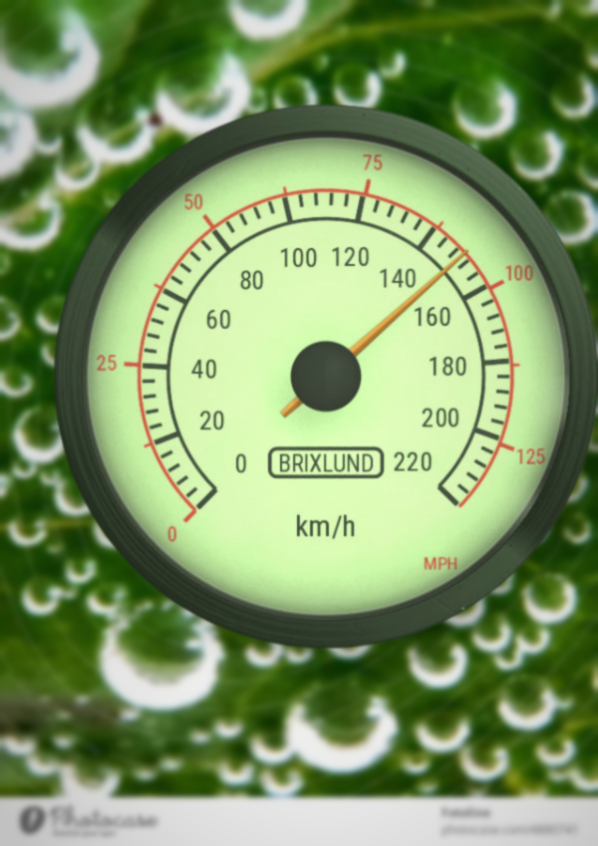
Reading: 150 km/h
